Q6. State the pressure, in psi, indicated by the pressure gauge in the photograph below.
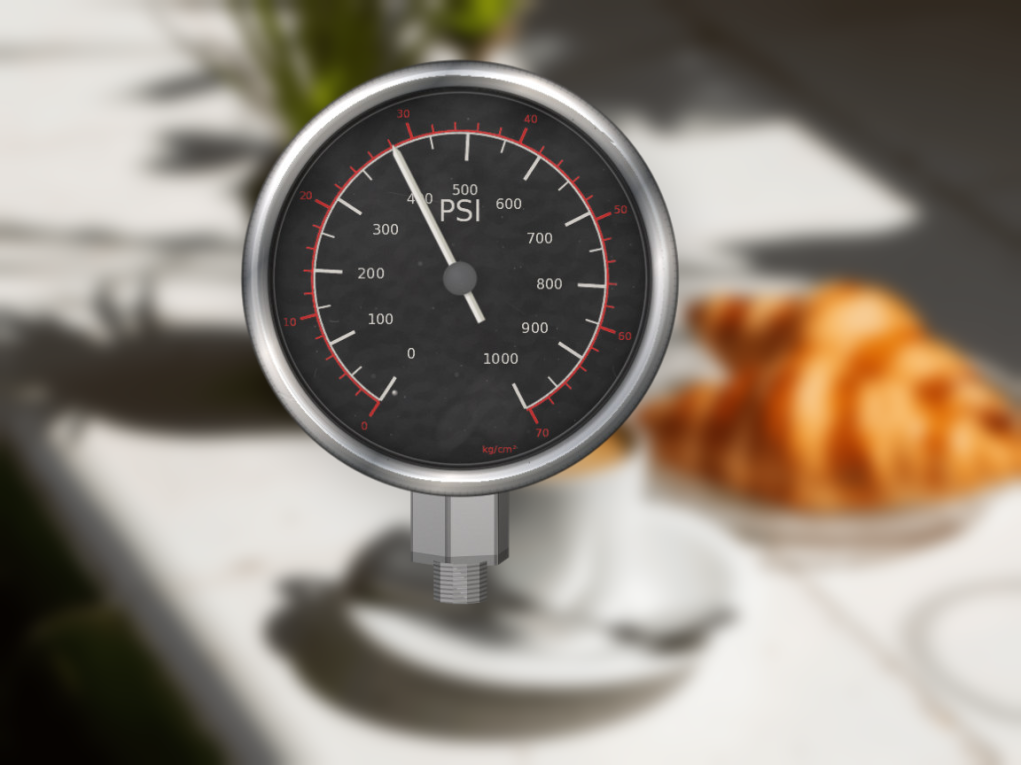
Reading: 400 psi
